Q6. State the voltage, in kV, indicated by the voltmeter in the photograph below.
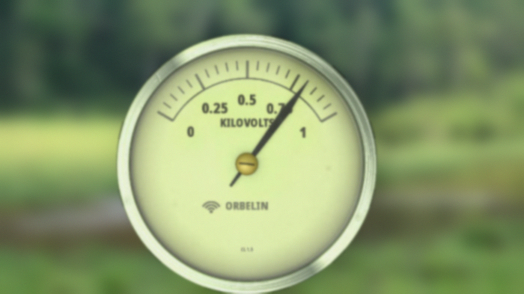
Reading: 0.8 kV
